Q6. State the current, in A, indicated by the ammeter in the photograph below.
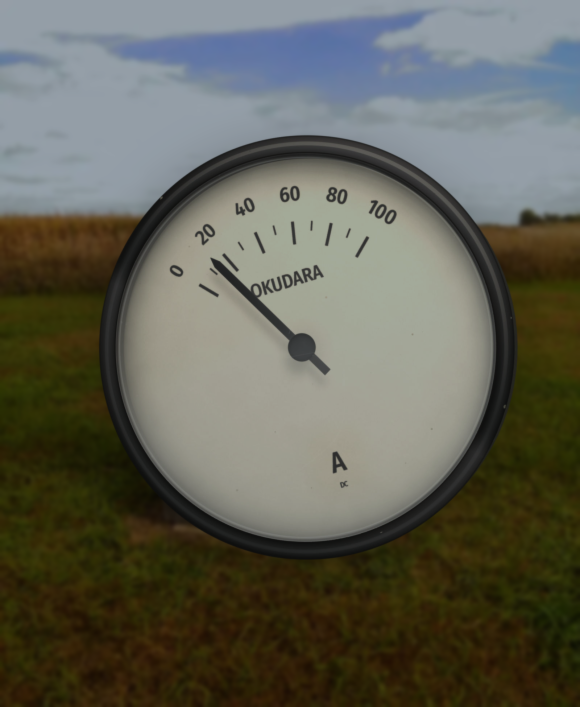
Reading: 15 A
